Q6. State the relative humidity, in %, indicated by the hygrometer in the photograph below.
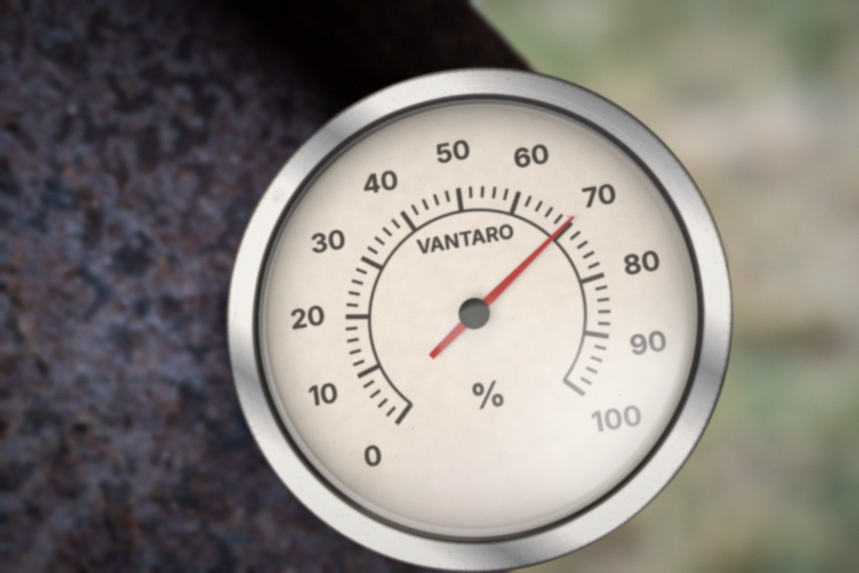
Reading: 70 %
